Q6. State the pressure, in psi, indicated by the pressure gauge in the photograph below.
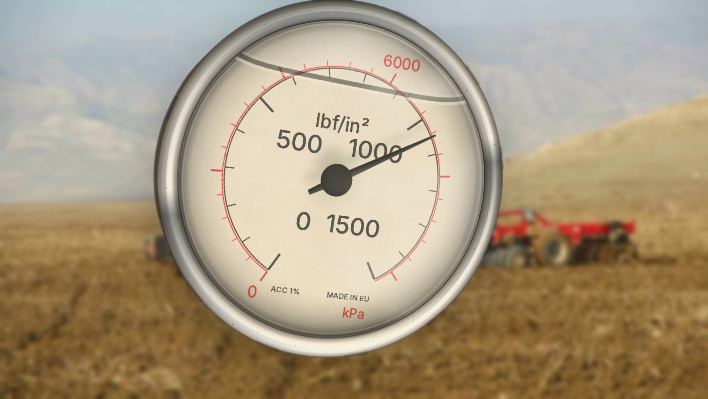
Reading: 1050 psi
